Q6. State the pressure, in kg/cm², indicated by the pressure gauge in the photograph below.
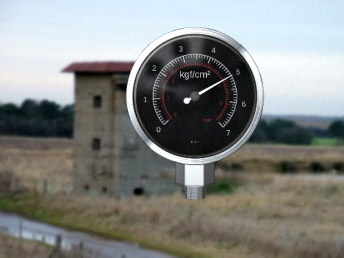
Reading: 5 kg/cm²
